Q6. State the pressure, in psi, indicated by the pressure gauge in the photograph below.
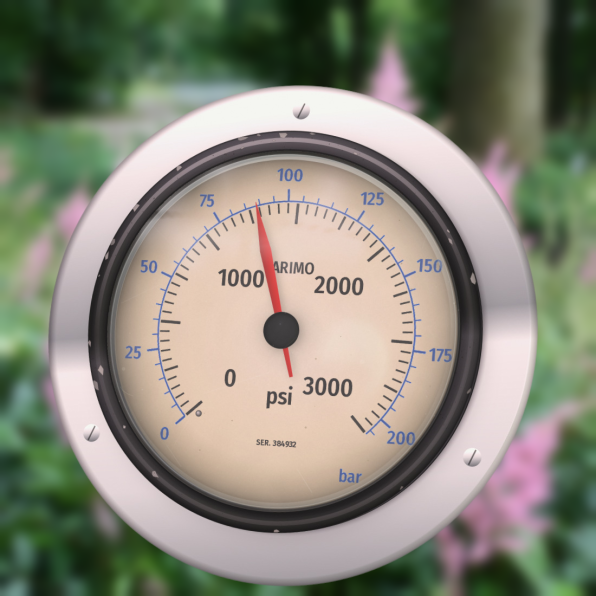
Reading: 1300 psi
